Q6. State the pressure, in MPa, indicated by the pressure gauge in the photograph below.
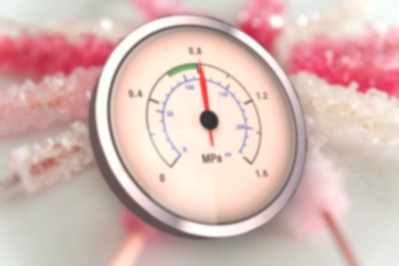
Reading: 0.8 MPa
